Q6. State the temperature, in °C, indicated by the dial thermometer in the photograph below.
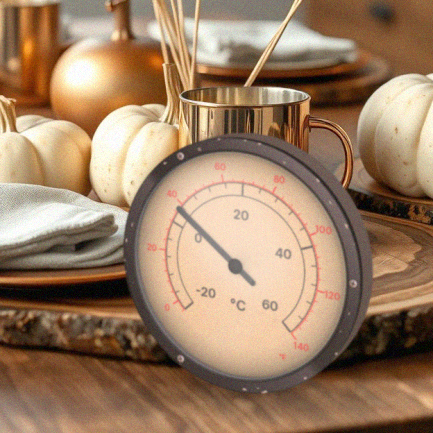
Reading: 4 °C
